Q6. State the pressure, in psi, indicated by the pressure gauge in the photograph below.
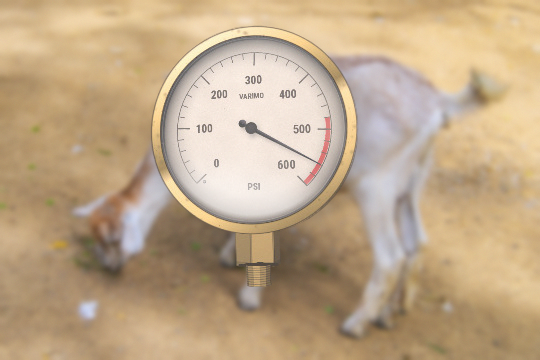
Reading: 560 psi
